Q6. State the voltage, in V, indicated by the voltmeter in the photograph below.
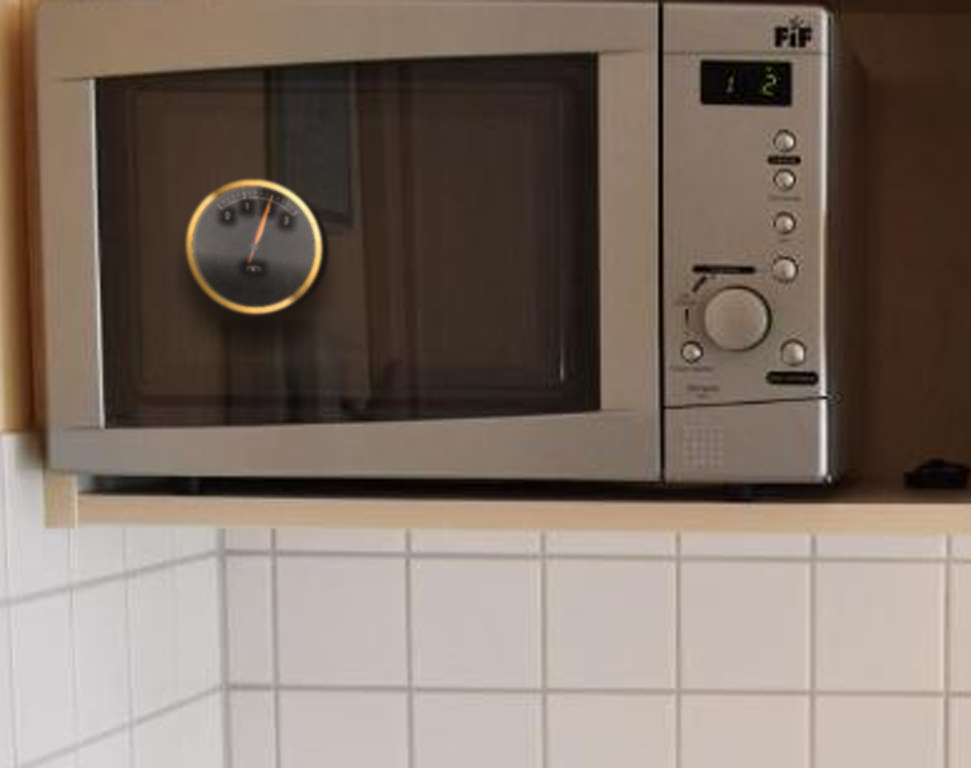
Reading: 2 V
